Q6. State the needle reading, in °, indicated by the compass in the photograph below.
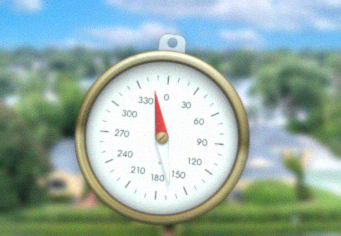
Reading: 345 °
